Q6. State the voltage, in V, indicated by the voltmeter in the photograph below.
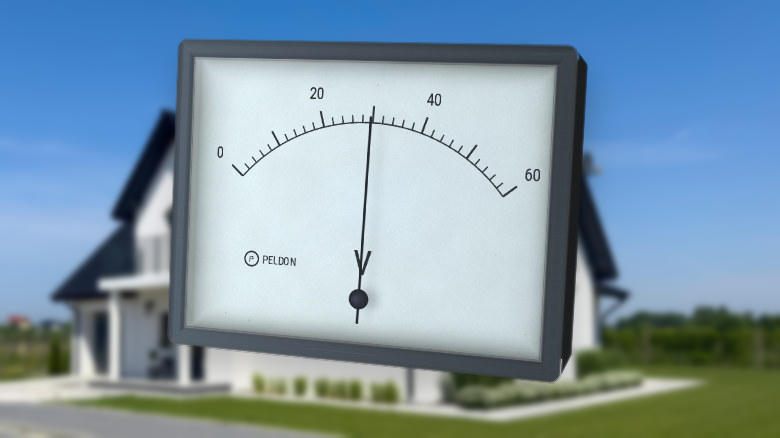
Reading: 30 V
